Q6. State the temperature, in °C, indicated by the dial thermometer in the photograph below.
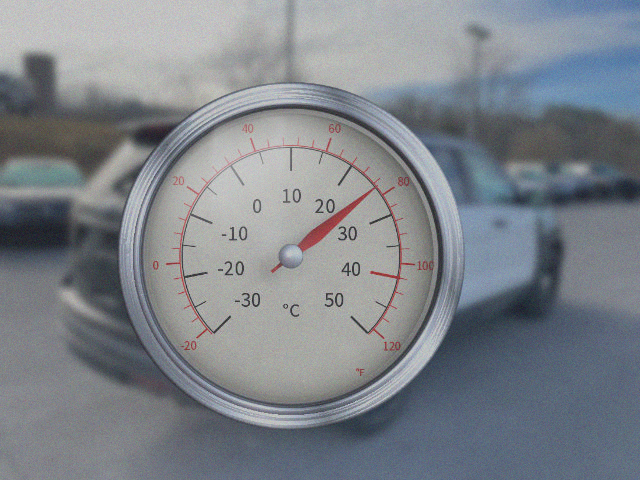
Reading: 25 °C
